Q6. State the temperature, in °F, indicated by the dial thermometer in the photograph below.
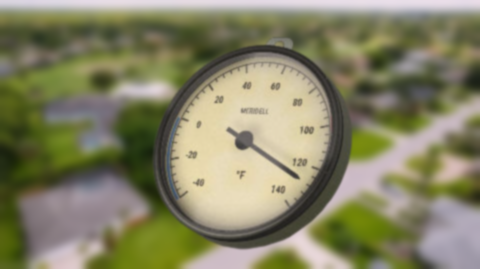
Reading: 128 °F
